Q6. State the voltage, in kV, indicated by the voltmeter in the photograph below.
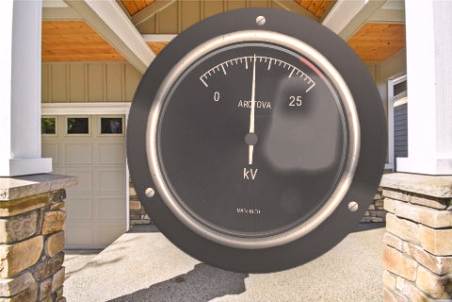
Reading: 12 kV
